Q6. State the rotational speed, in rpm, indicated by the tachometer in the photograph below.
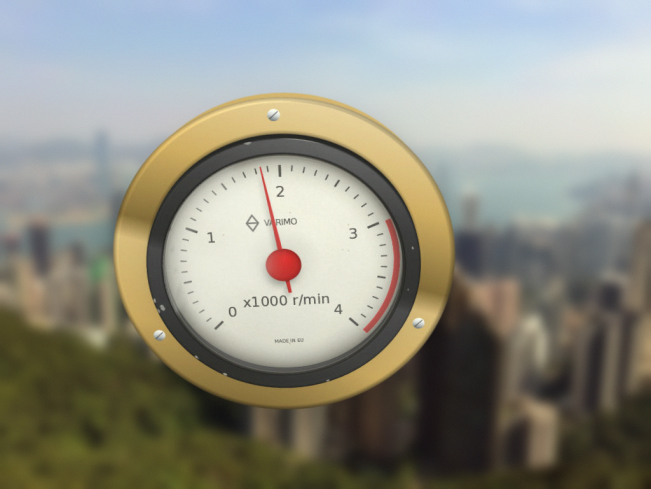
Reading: 1850 rpm
